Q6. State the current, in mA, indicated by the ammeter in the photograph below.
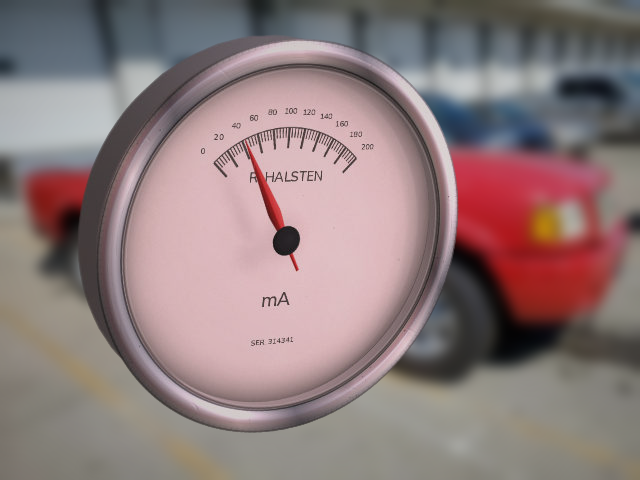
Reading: 40 mA
